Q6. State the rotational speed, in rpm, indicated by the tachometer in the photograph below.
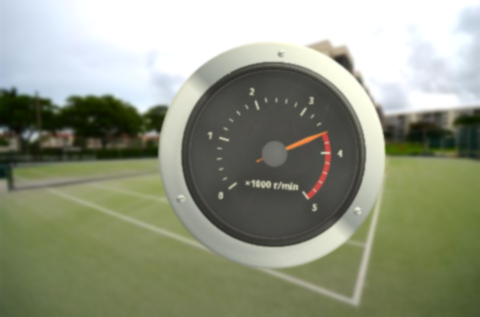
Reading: 3600 rpm
